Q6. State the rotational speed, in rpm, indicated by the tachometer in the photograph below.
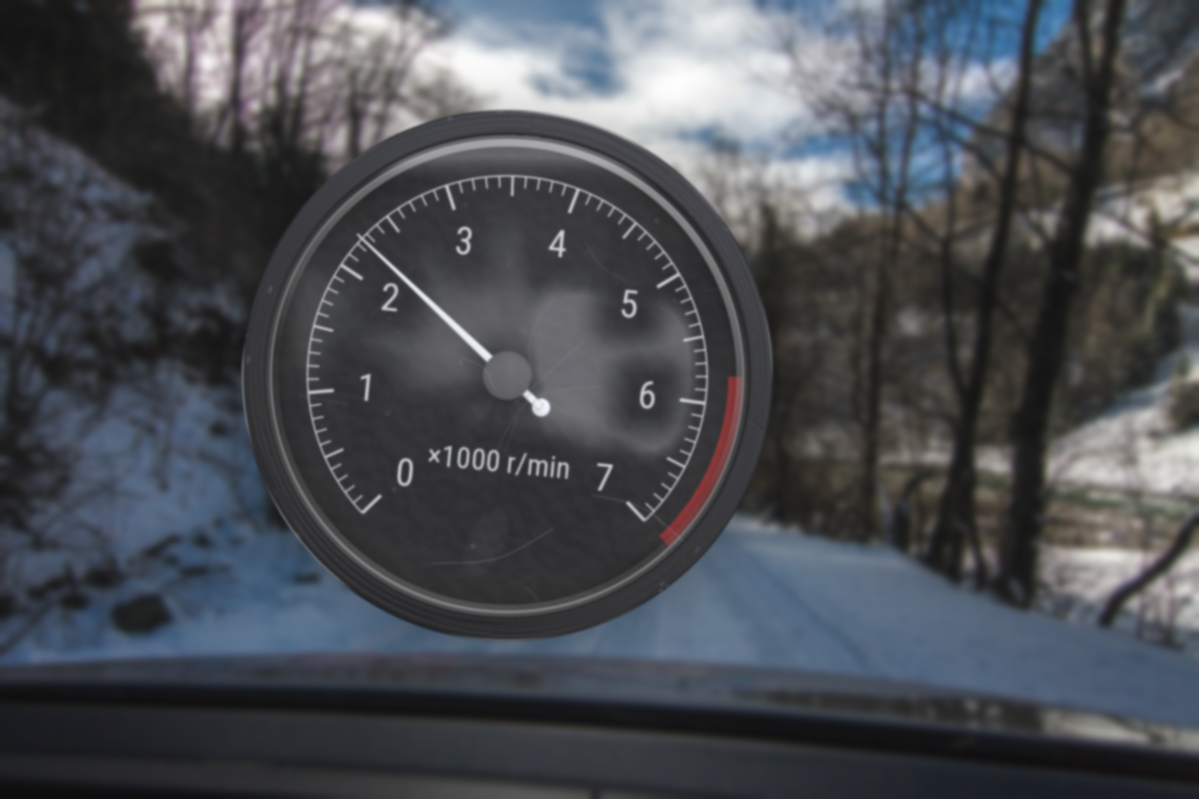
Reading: 2250 rpm
